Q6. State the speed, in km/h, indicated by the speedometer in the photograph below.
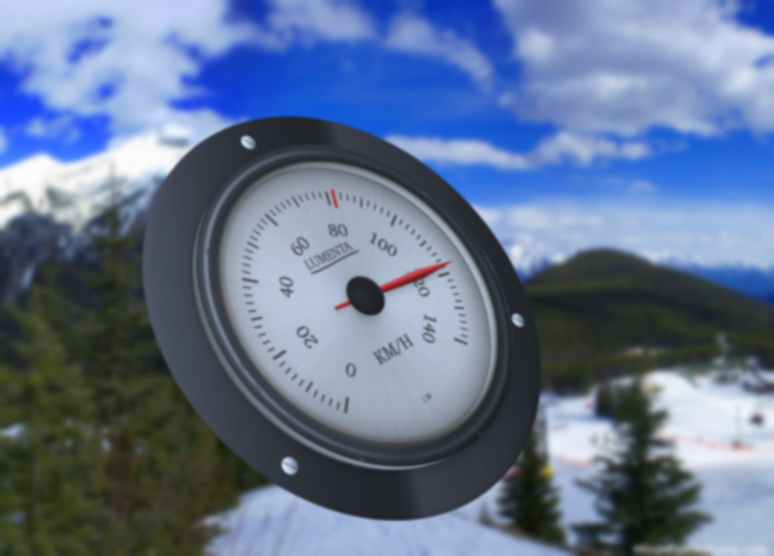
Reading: 118 km/h
